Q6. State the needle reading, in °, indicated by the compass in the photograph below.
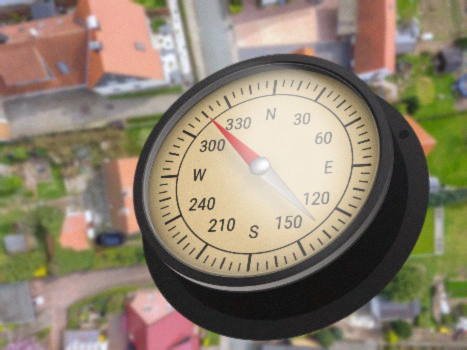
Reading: 315 °
